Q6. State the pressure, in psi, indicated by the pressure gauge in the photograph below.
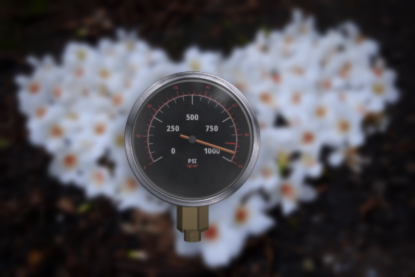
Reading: 950 psi
